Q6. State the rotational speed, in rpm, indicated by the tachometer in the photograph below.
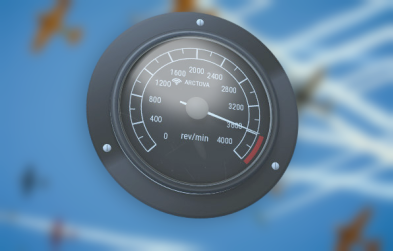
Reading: 3600 rpm
